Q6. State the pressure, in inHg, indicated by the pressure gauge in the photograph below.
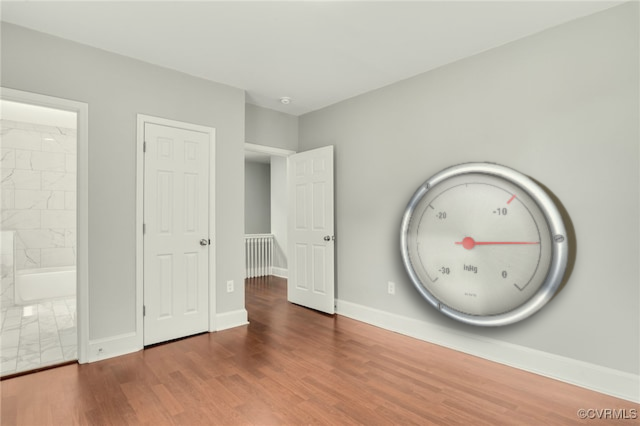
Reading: -5 inHg
